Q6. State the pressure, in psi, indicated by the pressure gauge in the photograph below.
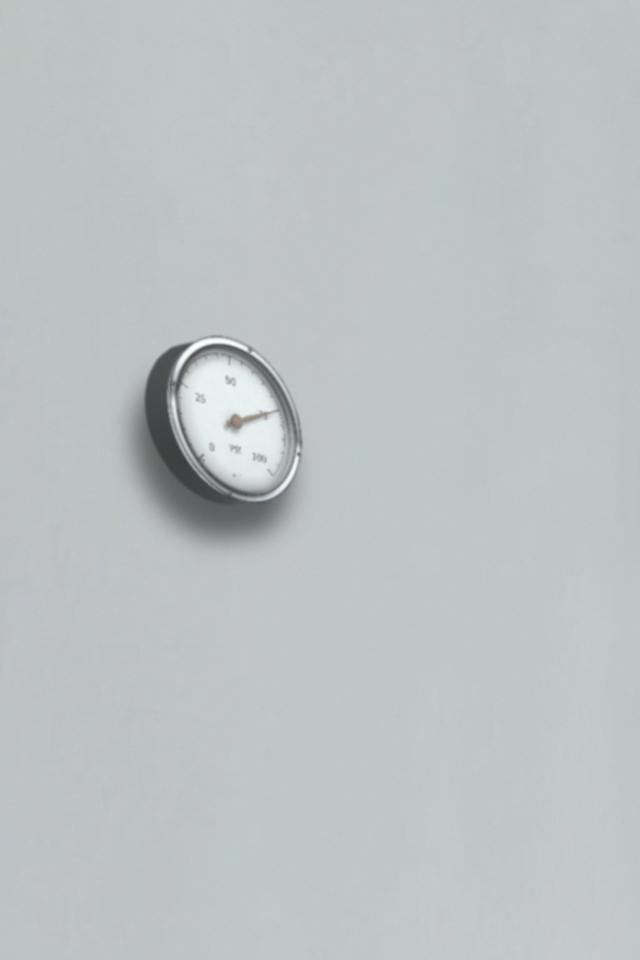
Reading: 75 psi
